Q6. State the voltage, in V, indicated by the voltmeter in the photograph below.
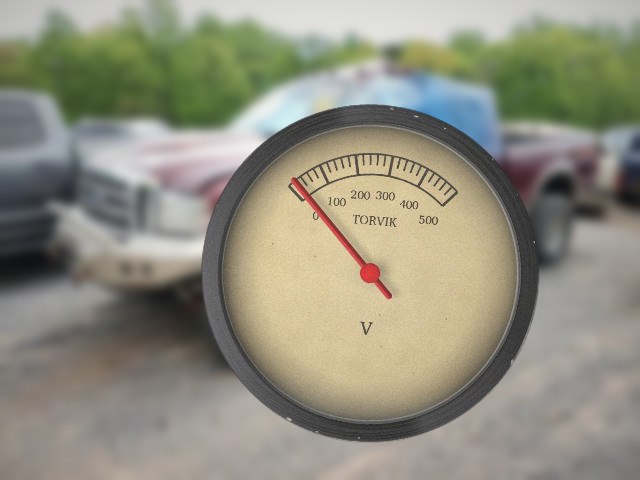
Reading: 20 V
